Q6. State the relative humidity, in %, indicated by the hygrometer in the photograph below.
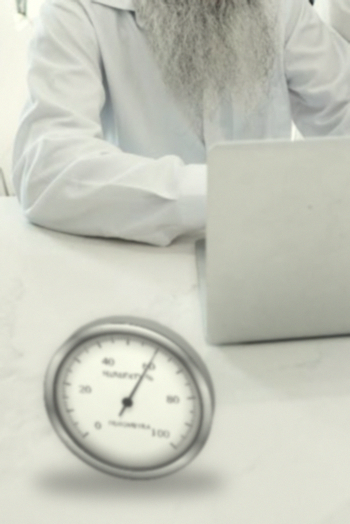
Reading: 60 %
